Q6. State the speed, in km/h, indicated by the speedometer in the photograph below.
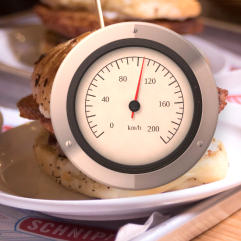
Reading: 105 km/h
